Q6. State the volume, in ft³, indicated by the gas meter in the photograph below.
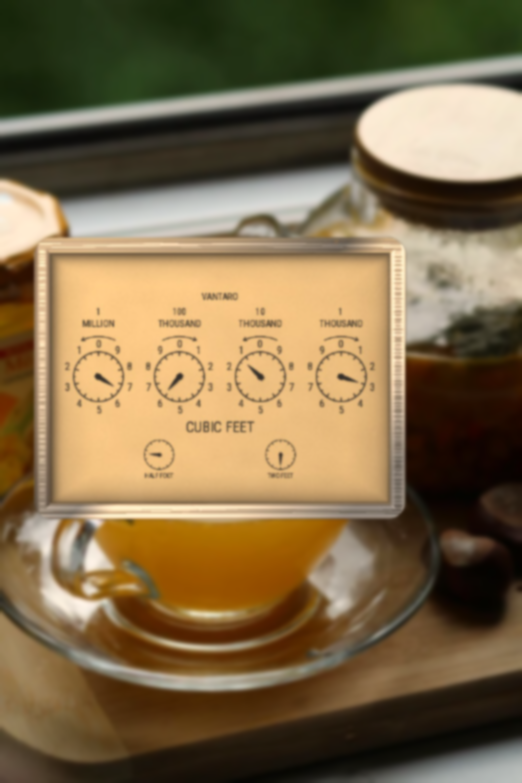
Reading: 661300 ft³
